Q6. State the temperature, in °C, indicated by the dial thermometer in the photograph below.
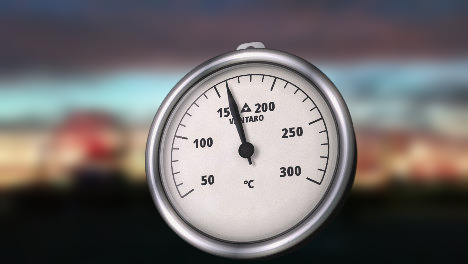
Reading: 160 °C
